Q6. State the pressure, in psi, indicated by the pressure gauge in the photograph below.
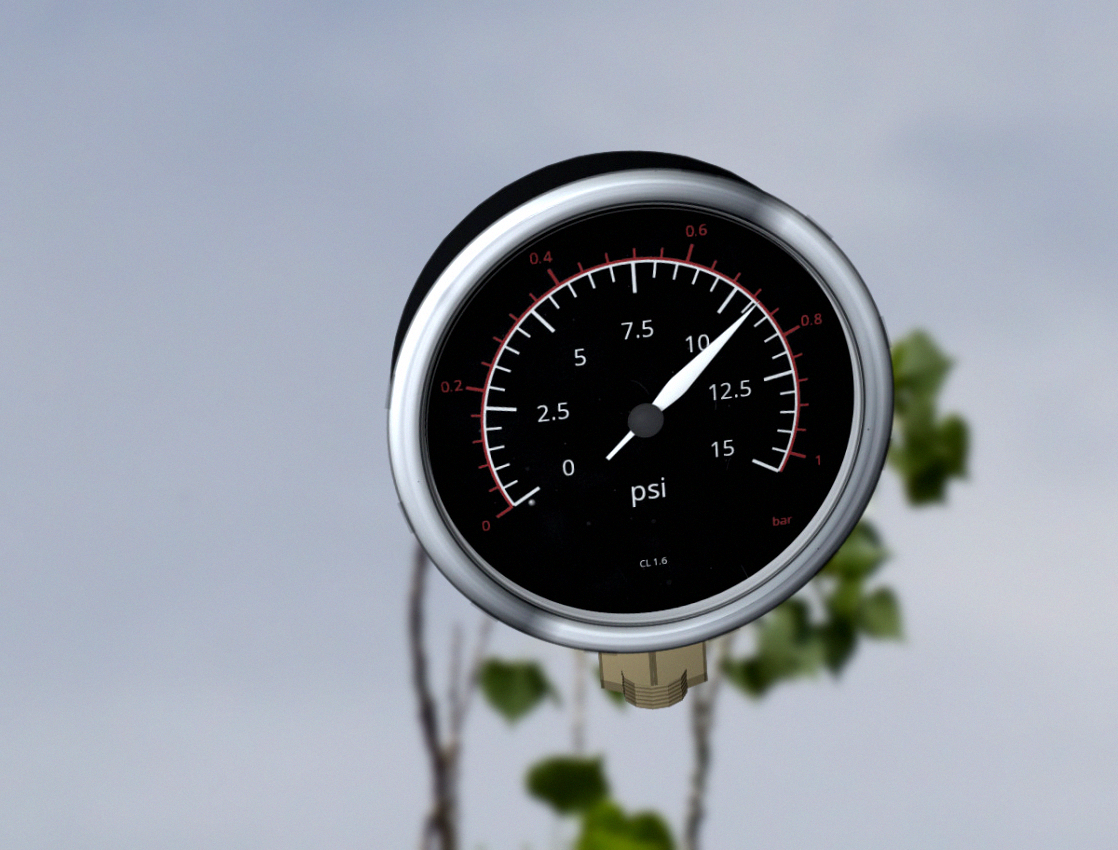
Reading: 10.5 psi
